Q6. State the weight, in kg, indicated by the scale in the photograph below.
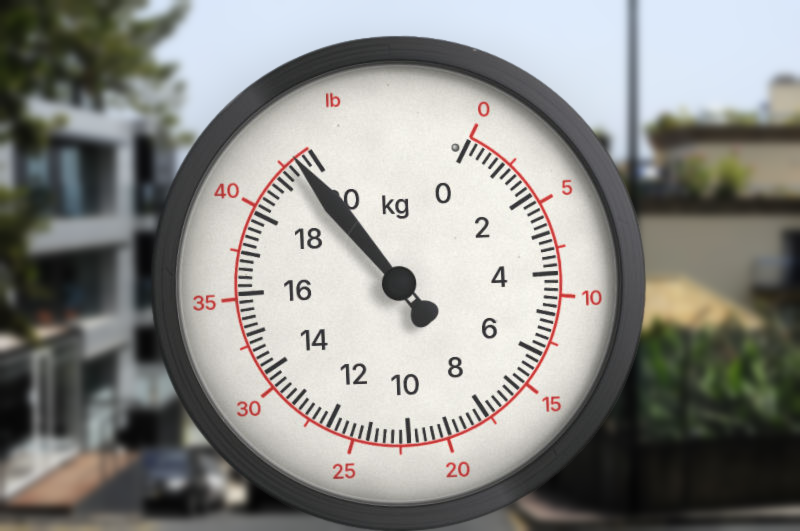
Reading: 19.6 kg
